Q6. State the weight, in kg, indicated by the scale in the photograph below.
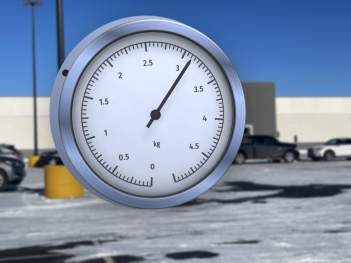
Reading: 3.1 kg
